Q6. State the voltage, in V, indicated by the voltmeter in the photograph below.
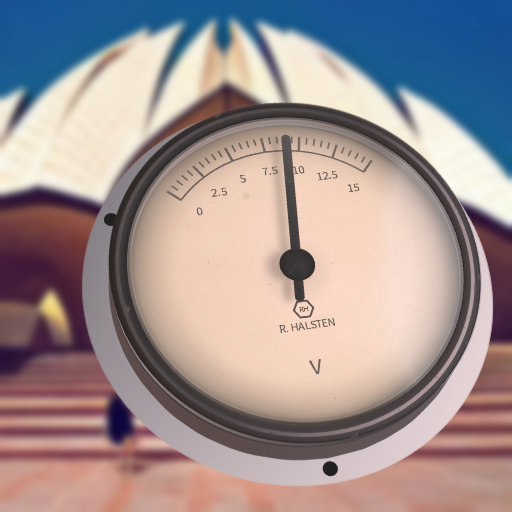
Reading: 9 V
